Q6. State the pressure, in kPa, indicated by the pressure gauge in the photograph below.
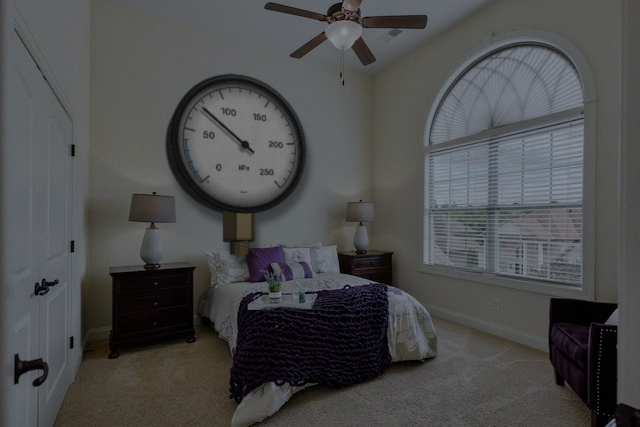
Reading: 75 kPa
